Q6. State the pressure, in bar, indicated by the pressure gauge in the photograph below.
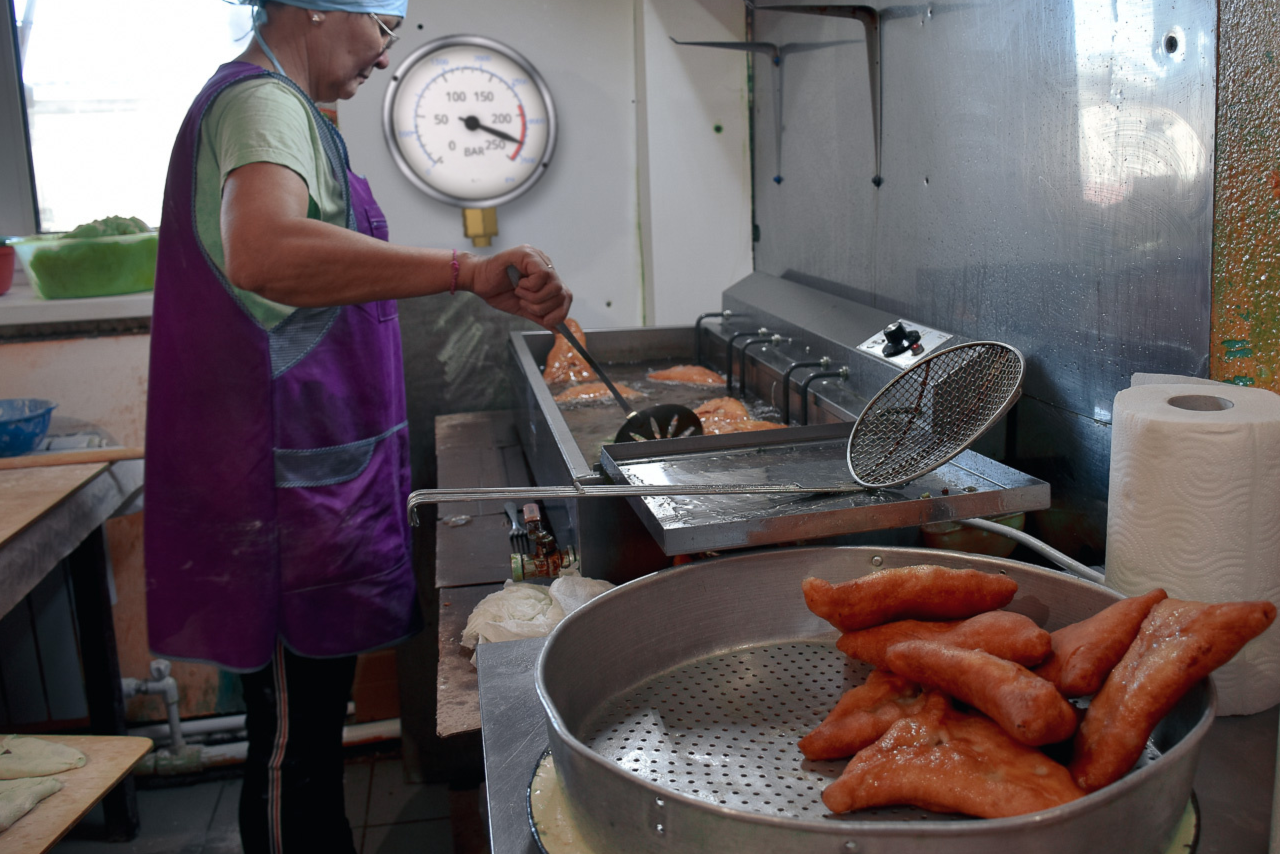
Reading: 230 bar
